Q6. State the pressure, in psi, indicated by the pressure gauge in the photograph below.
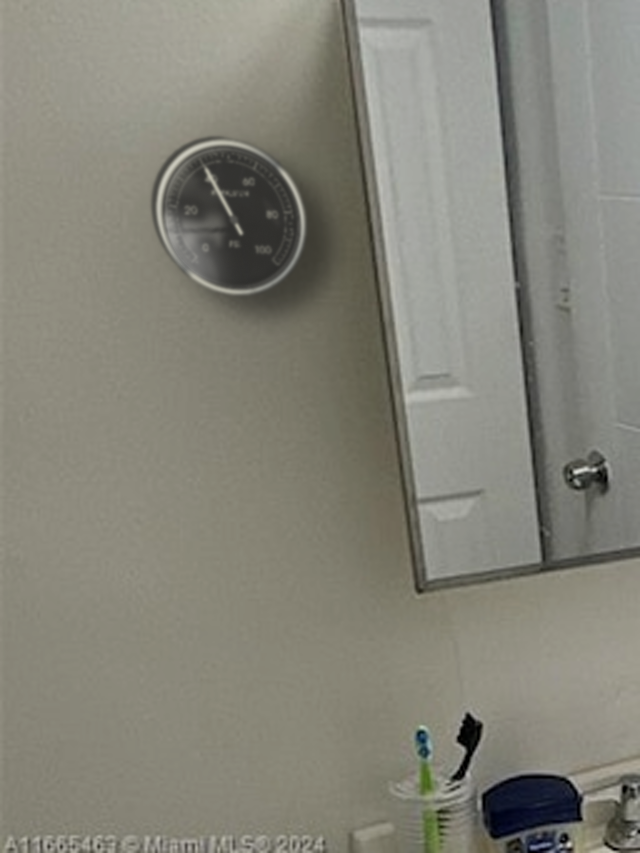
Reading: 40 psi
